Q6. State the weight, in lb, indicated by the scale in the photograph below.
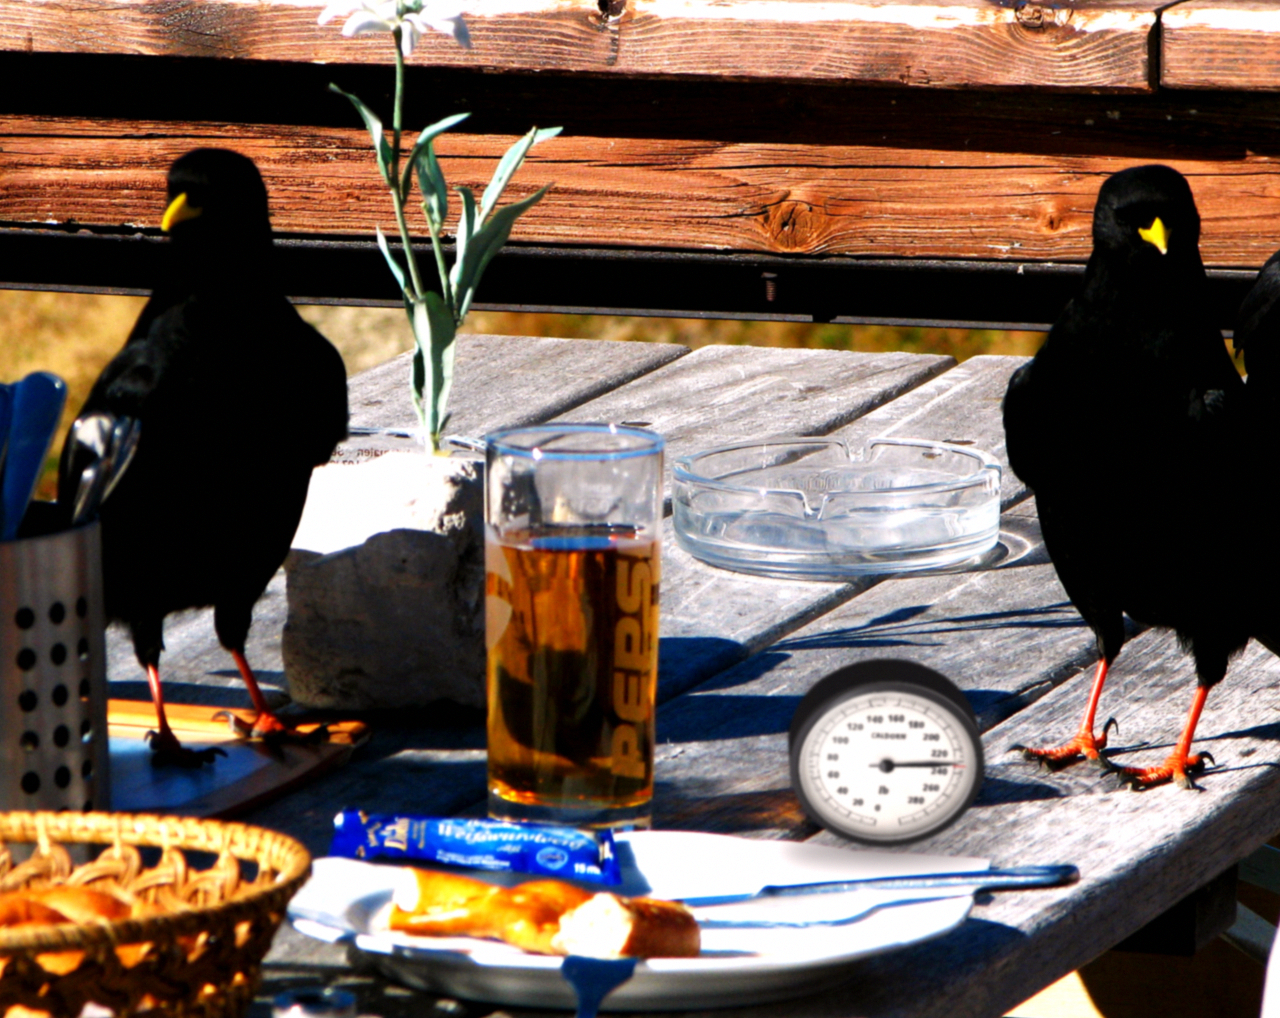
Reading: 230 lb
